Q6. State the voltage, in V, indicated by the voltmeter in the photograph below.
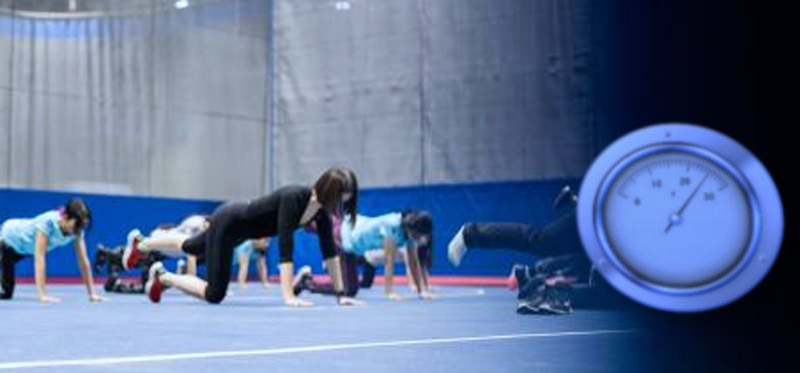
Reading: 25 V
